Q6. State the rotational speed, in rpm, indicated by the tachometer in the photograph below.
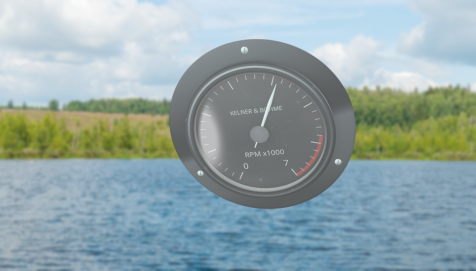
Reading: 4100 rpm
